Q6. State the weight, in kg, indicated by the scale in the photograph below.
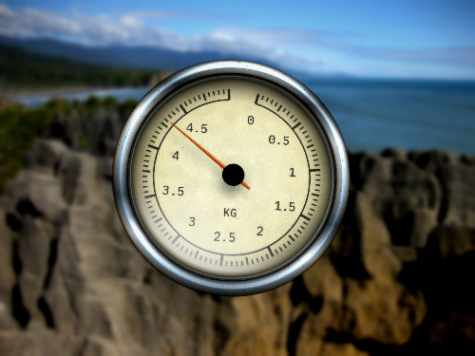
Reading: 4.3 kg
